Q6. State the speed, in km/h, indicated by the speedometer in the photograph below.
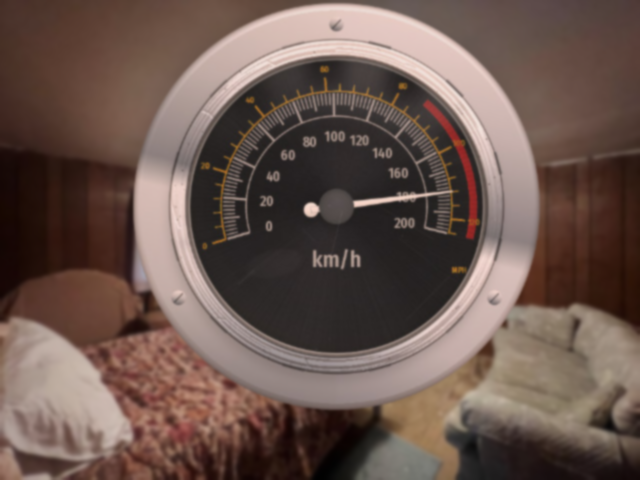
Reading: 180 km/h
